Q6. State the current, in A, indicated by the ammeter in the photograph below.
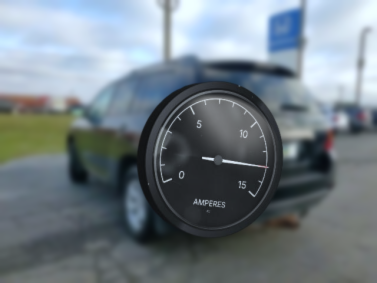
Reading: 13 A
